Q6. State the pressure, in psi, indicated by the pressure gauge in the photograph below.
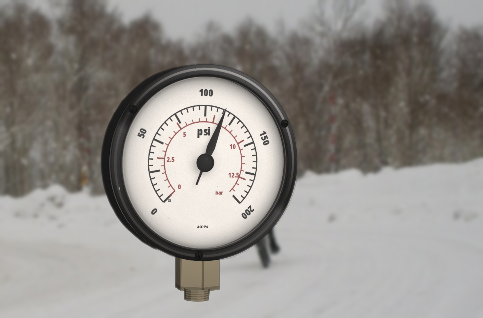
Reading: 115 psi
